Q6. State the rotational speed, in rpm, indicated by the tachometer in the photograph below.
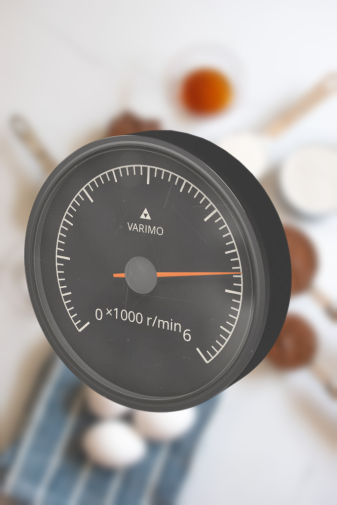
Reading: 4750 rpm
